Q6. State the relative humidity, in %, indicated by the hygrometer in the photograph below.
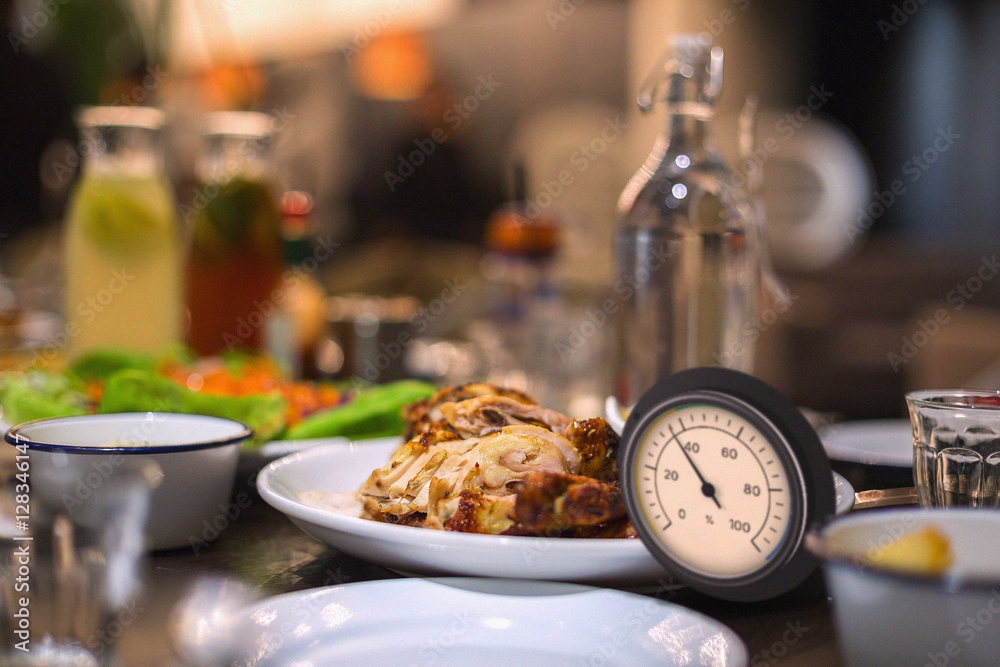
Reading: 36 %
